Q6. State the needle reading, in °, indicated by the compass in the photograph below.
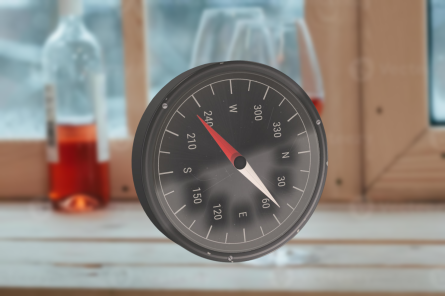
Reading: 232.5 °
